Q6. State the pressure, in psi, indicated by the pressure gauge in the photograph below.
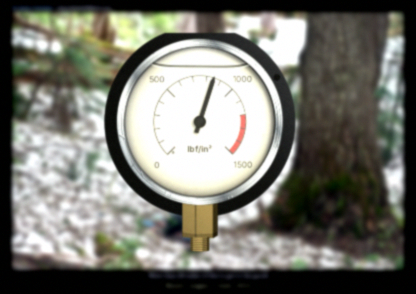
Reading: 850 psi
